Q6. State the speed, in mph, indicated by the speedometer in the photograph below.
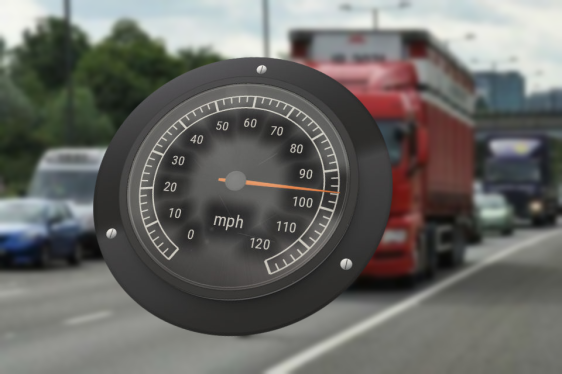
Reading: 96 mph
